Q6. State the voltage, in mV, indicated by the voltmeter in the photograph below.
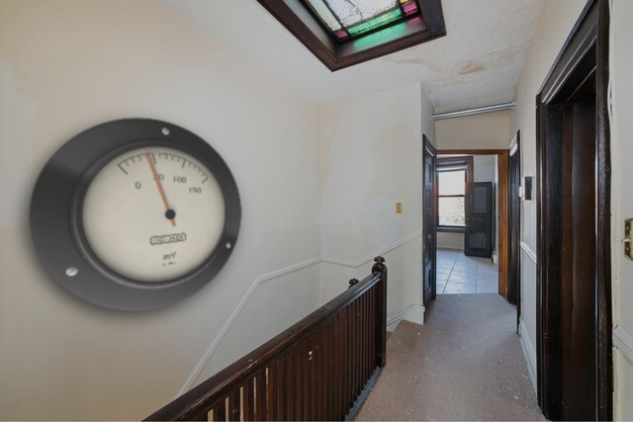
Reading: 40 mV
